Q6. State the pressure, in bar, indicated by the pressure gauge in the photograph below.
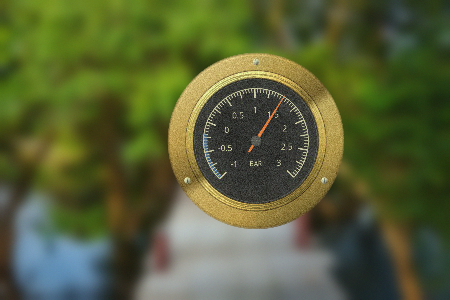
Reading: 1.5 bar
